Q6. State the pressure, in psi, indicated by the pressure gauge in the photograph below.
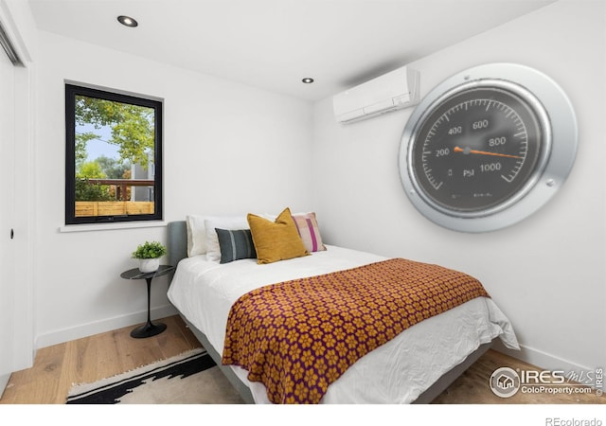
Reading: 900 psi
